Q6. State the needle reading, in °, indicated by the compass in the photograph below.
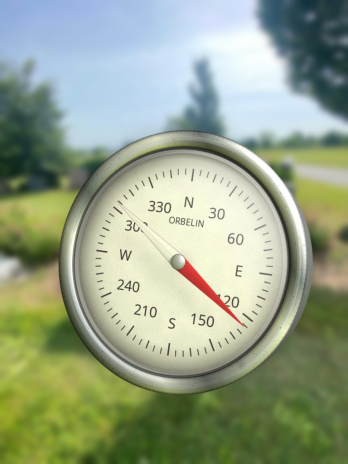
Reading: 125 °
